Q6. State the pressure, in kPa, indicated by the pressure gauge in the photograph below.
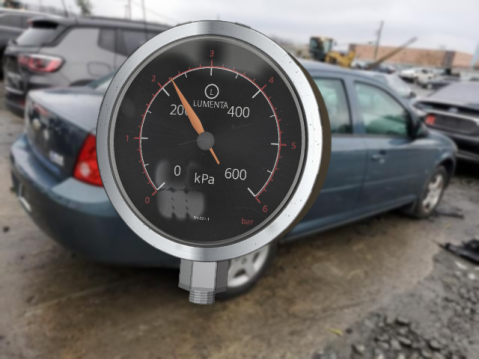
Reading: 225 kPa
